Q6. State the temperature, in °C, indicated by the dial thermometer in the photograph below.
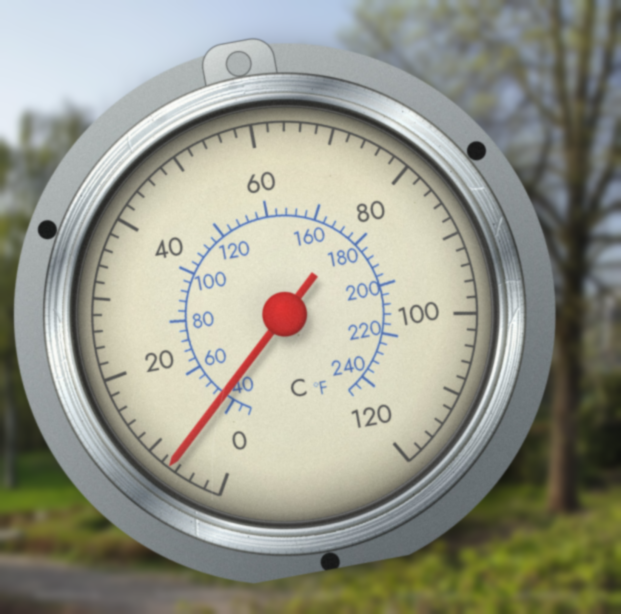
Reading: 7 °C
